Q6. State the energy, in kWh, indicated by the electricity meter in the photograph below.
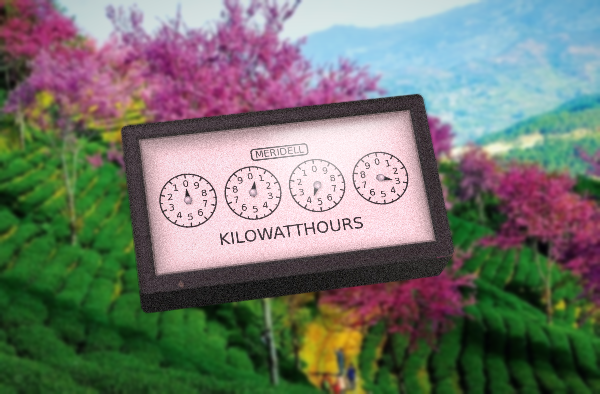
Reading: 43 kWh
